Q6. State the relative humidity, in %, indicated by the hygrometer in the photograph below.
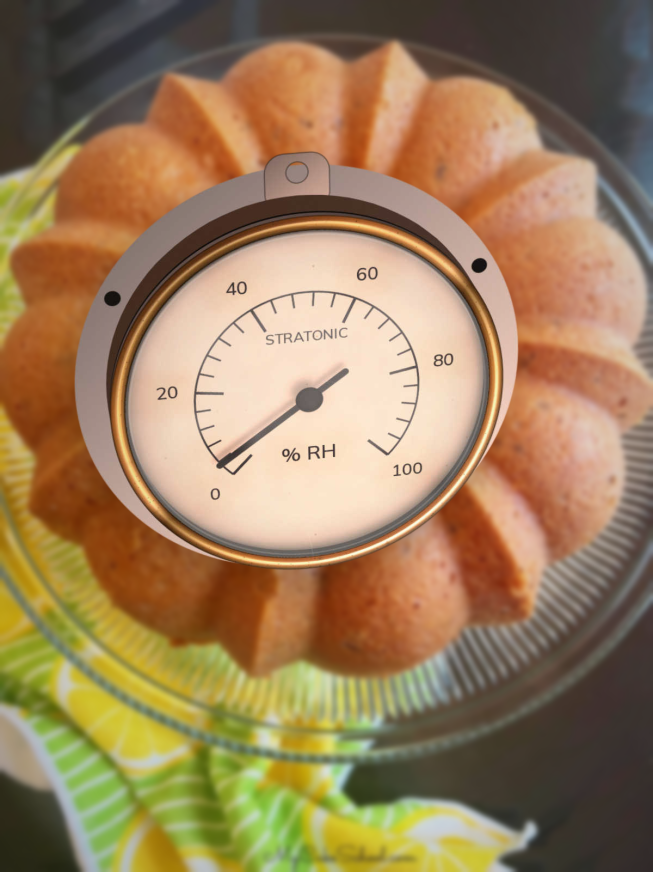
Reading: 4 %
